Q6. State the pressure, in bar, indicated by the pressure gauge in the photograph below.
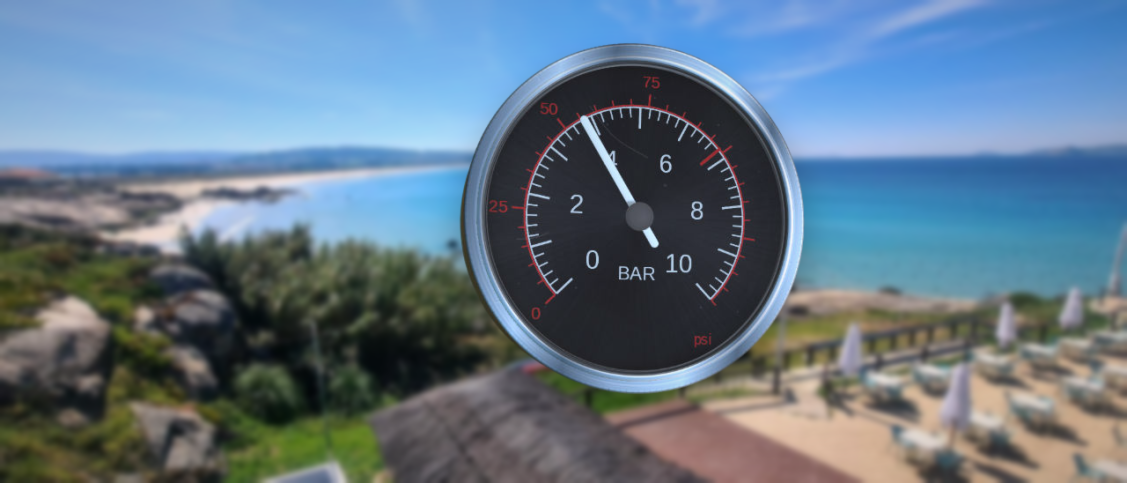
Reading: 3.8 bar
